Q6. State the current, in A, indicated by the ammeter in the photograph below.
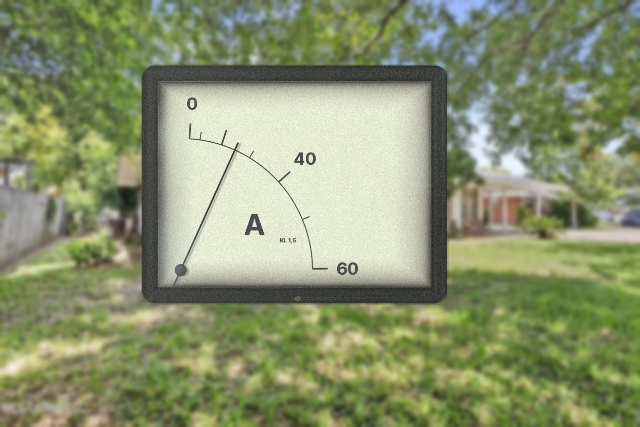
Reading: 25 A
